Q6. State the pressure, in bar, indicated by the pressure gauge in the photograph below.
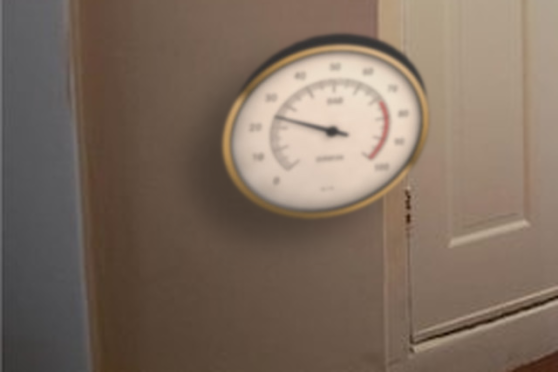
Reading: 25 bar
